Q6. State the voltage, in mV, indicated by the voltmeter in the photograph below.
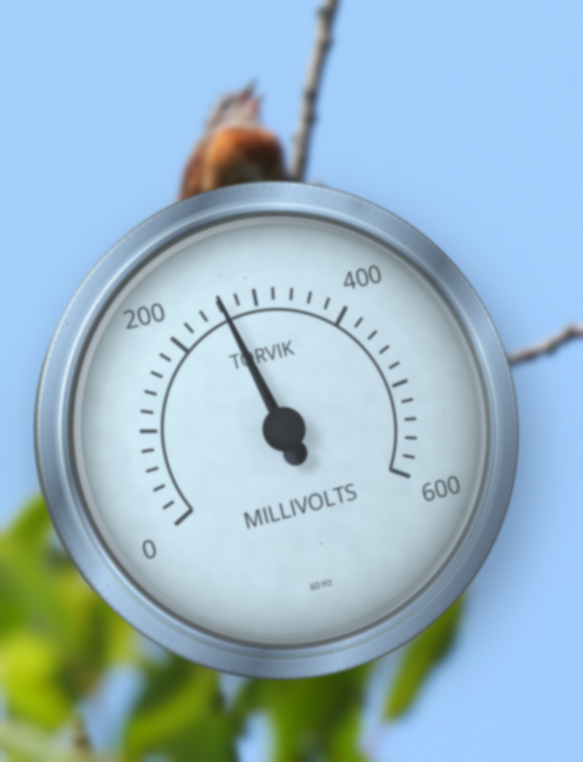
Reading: 260 mV
